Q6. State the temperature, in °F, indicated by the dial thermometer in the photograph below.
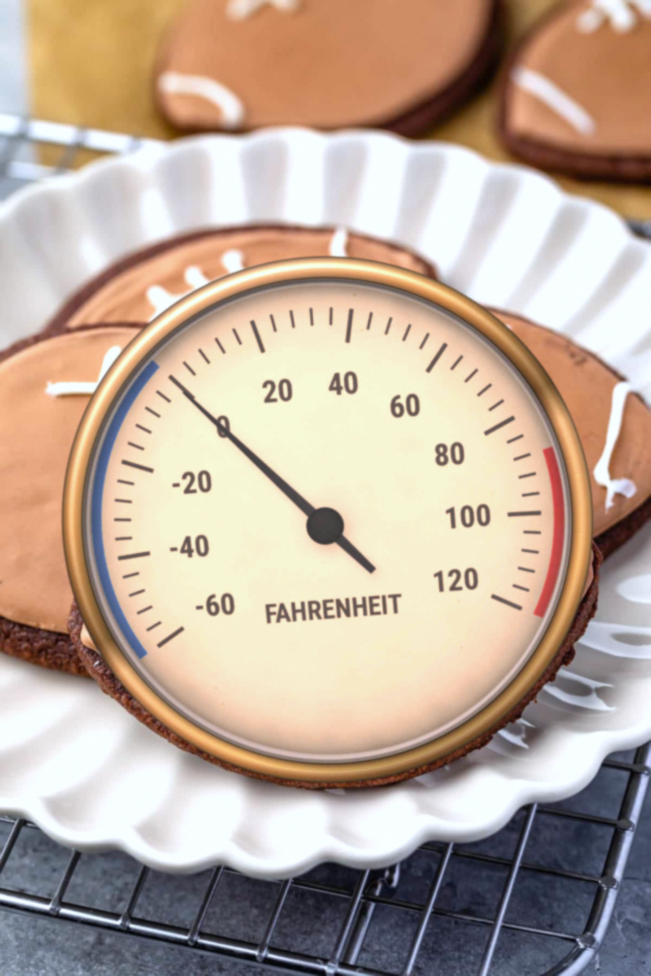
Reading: 0 °F
